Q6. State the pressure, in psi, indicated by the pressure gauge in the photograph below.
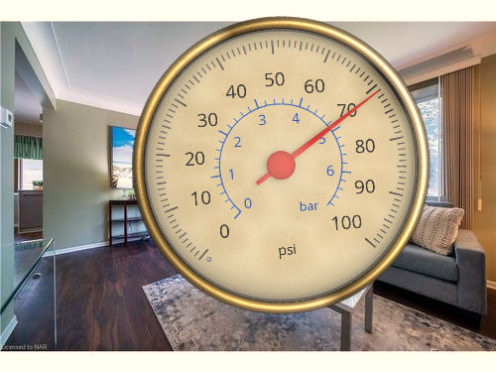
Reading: 71 psi
